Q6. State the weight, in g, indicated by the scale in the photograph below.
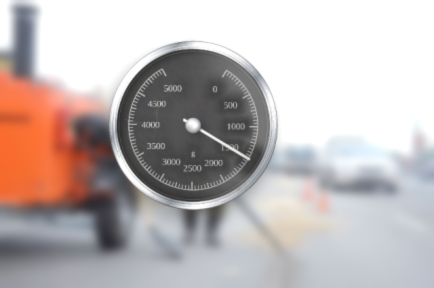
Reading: 1500 g
